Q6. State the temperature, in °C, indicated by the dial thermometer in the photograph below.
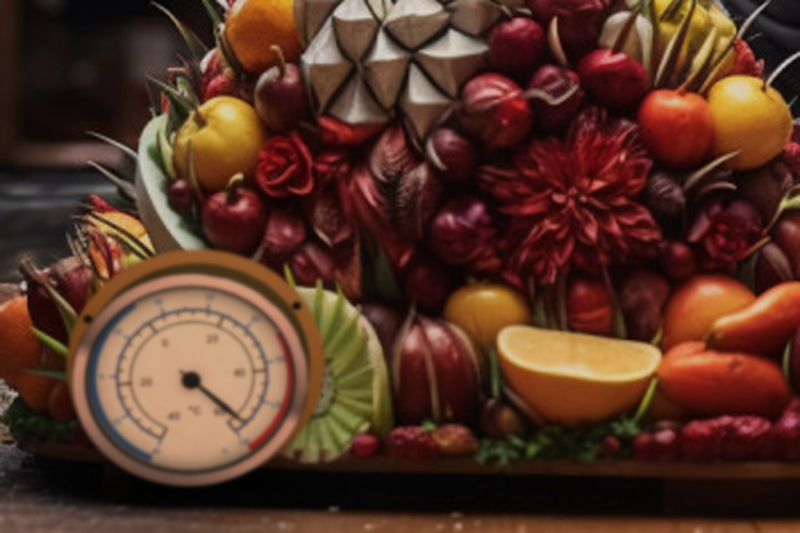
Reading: 56 °C
